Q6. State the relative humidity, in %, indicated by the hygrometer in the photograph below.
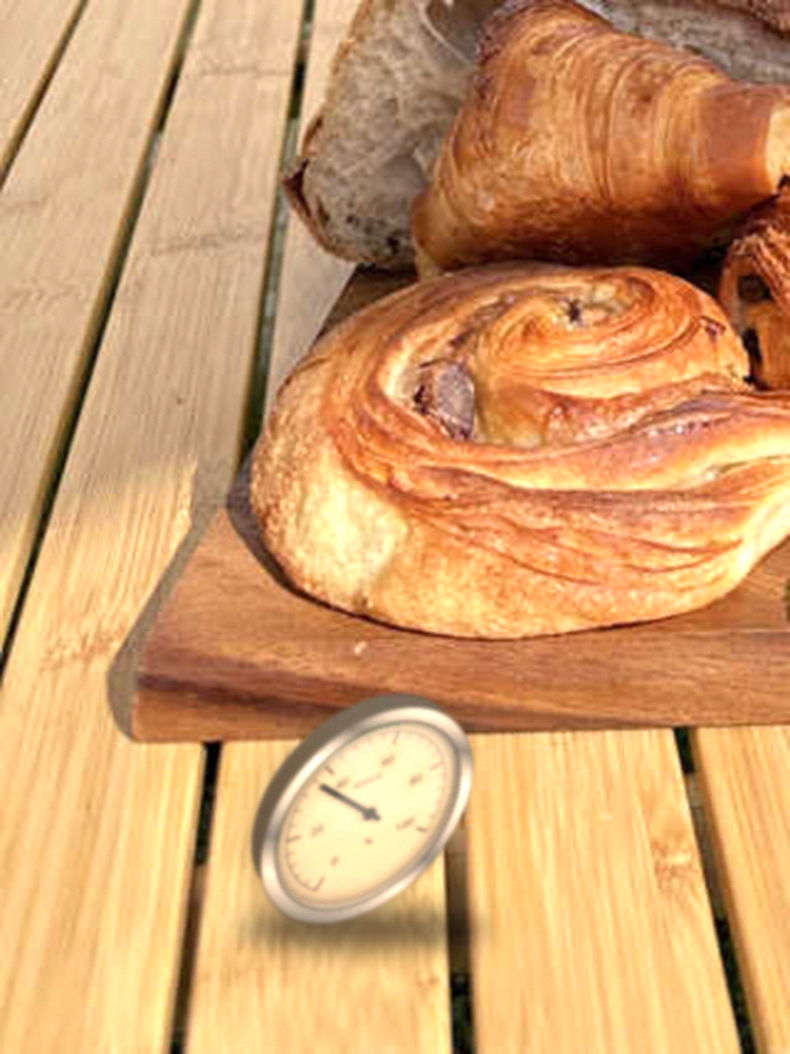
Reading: 36 %
